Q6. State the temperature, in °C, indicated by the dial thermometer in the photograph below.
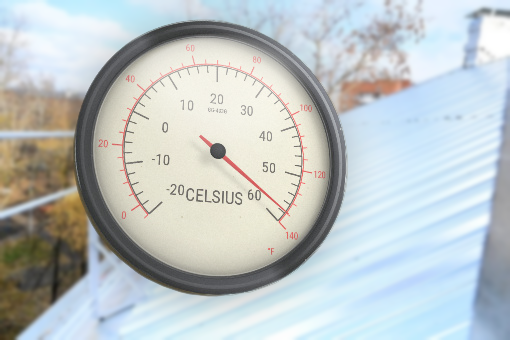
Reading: 58 °C
